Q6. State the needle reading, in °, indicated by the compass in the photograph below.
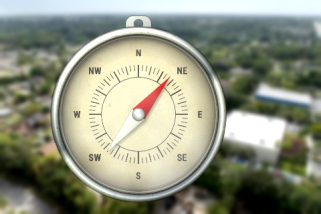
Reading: 40 °
